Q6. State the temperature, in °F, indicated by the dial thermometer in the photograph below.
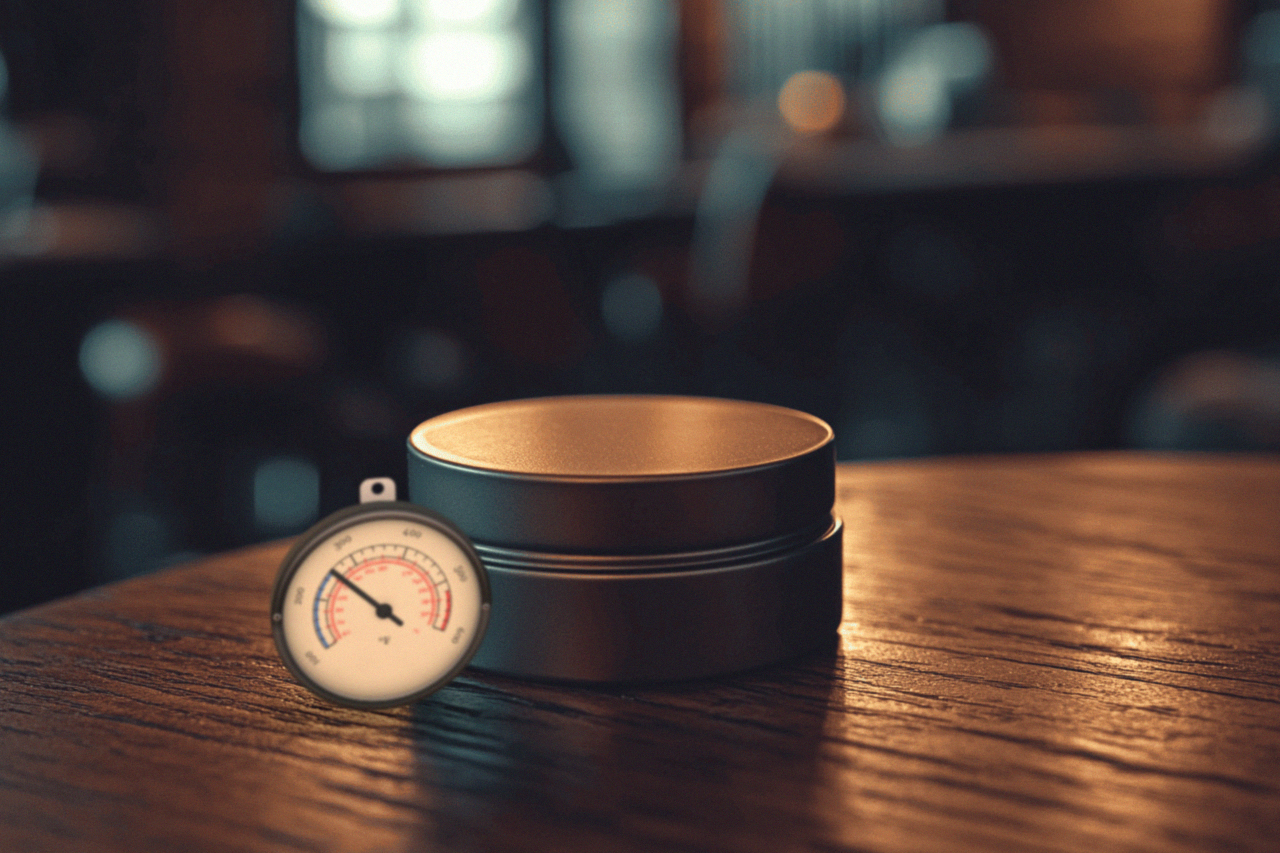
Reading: 260 °F
